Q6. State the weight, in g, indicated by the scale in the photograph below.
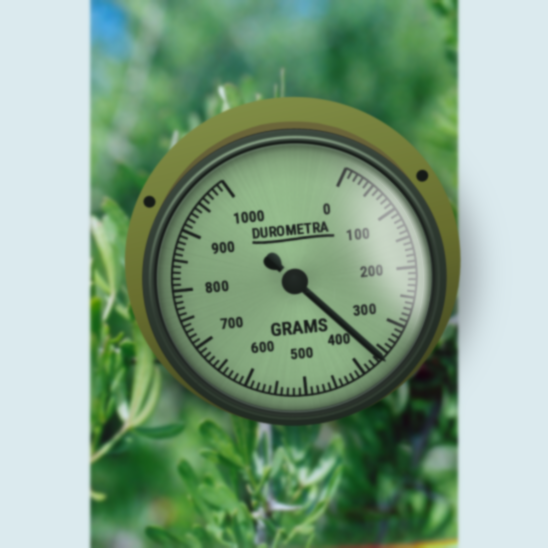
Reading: 360 g
